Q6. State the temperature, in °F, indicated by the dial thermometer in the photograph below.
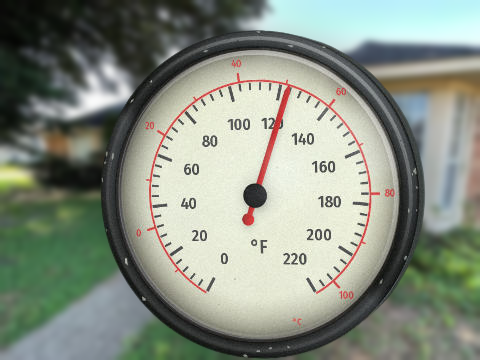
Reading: 124 °F
